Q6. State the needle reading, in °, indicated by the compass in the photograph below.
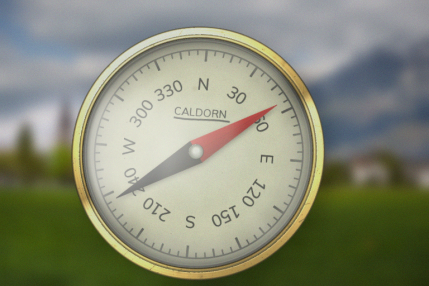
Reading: 55 °
